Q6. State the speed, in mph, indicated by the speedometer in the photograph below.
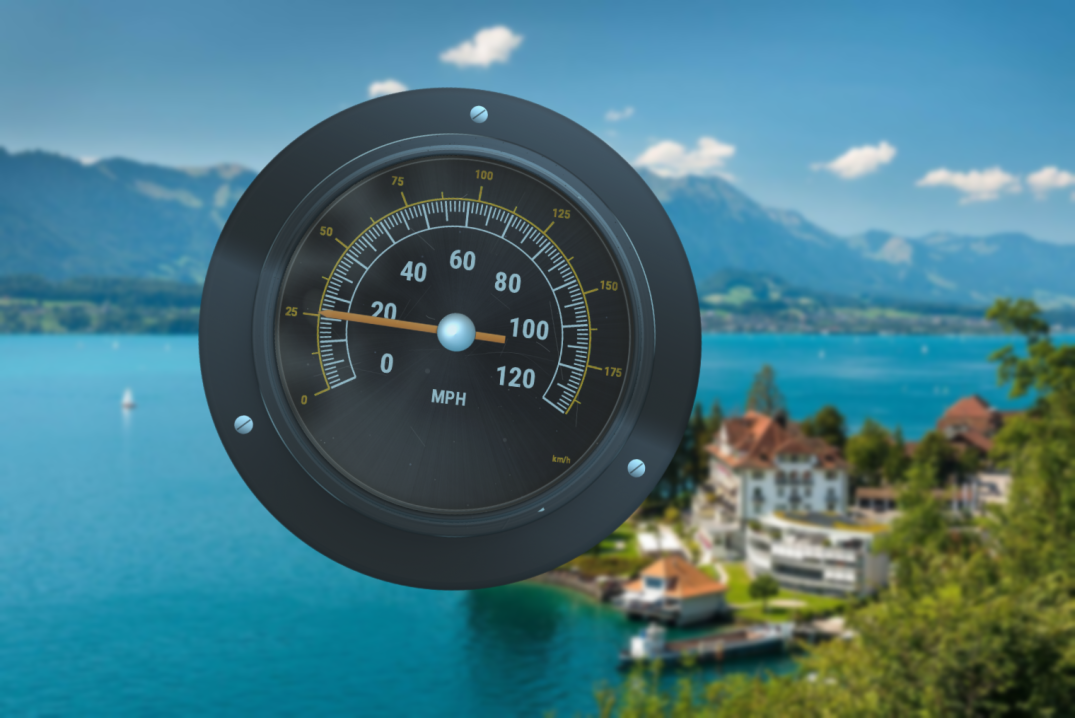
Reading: 16 mph
